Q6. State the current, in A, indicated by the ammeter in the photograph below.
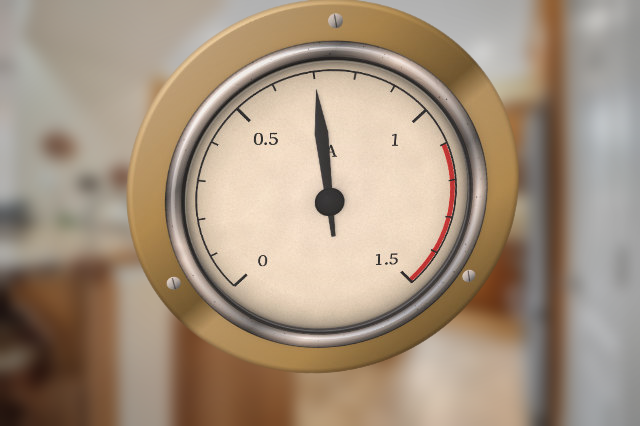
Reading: 0.7 A
